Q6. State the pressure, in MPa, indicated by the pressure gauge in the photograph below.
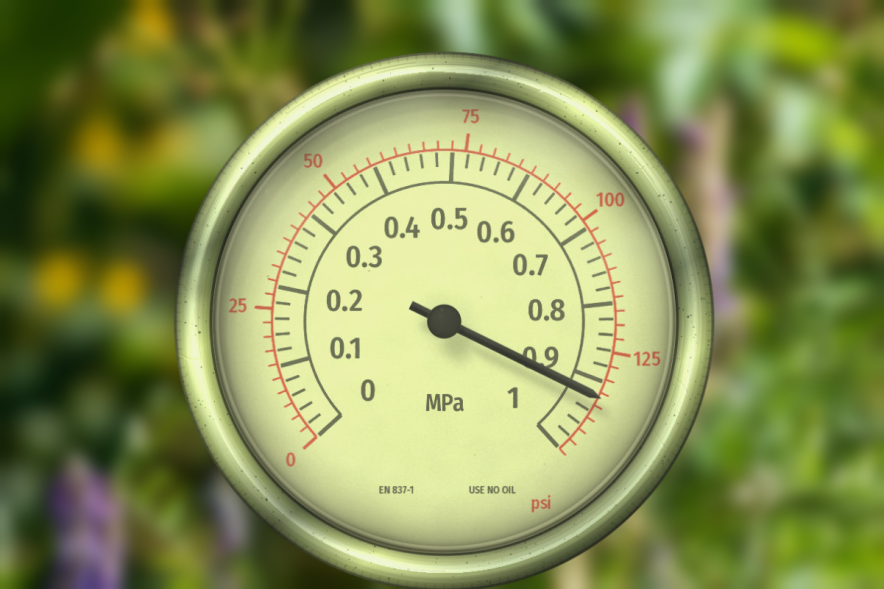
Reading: 0.92 MPa
